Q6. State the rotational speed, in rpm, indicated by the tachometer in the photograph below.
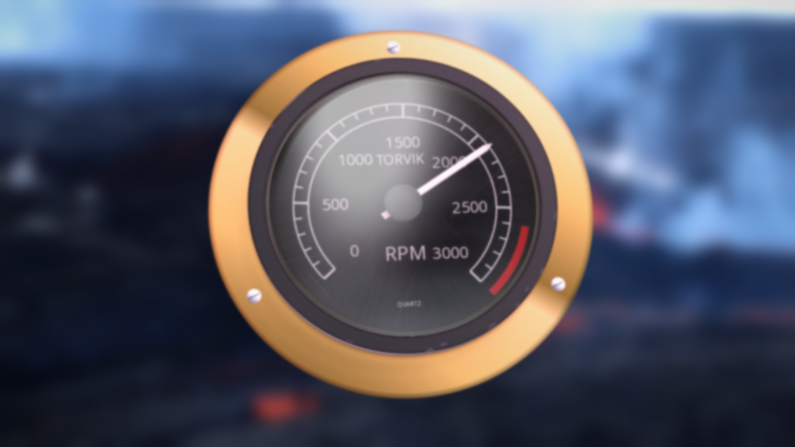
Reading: 2100 rpm
